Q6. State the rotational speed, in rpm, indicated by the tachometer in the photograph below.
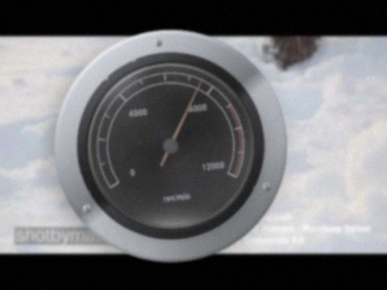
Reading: 7500 rpm
